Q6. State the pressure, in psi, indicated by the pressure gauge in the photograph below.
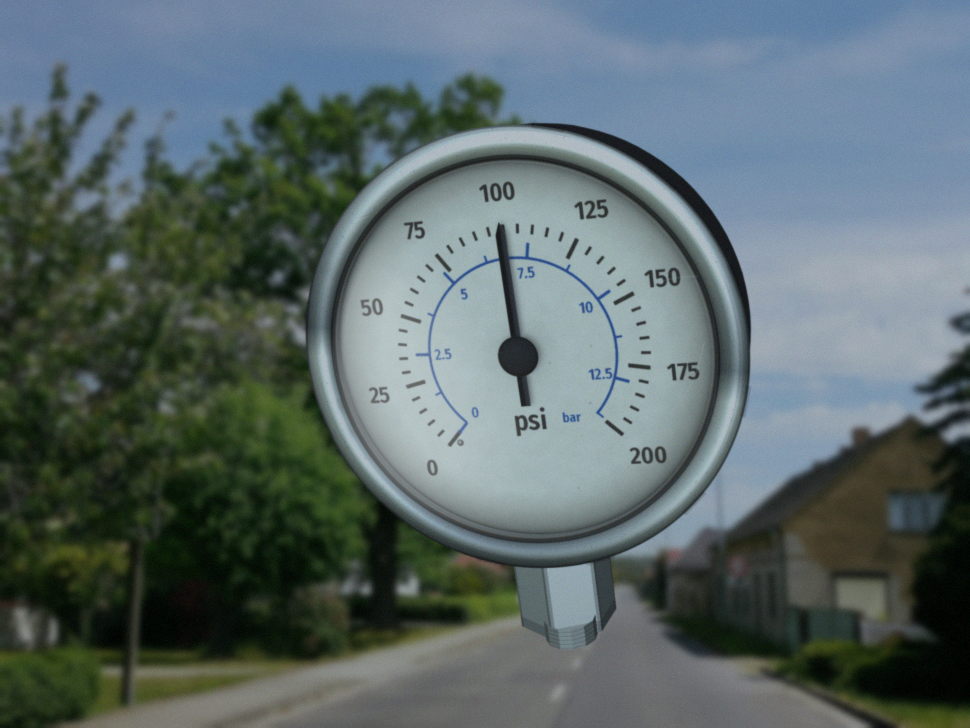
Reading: 100 psi
